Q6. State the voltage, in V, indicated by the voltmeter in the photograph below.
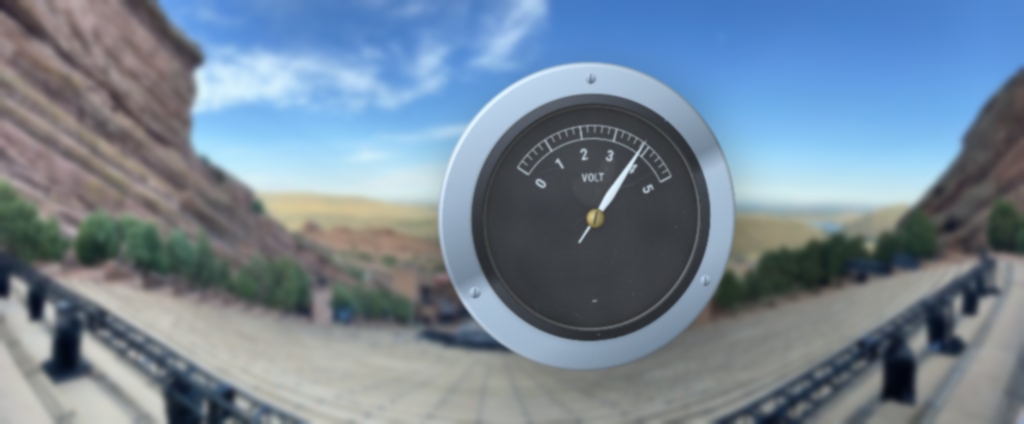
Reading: 3.8 V
